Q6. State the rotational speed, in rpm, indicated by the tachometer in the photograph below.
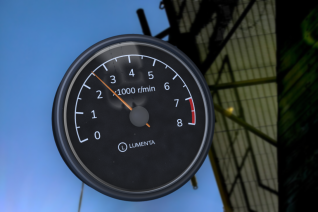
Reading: 2500 rpm
